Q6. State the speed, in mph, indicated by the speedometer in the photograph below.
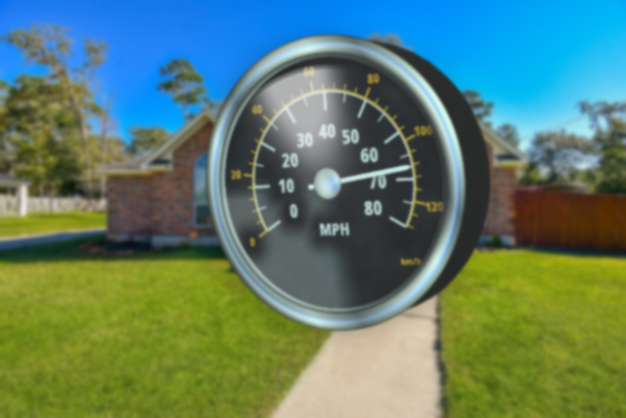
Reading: 67.5 mph
